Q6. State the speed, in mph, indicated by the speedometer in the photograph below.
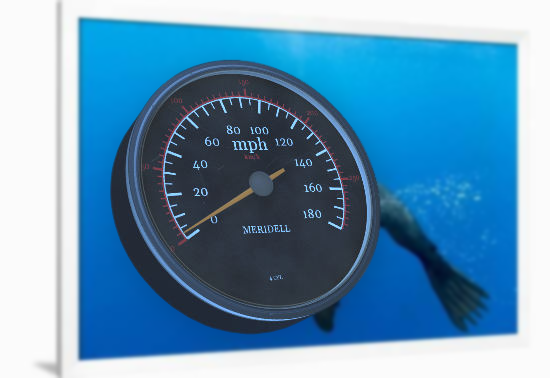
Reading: 2.5 mph
